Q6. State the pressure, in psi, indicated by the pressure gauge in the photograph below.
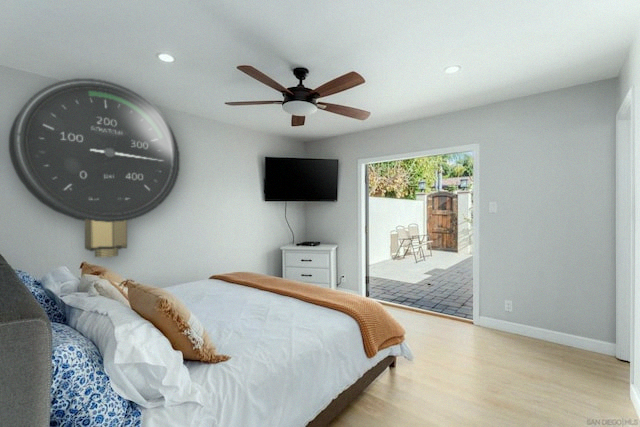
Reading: 340 psi
